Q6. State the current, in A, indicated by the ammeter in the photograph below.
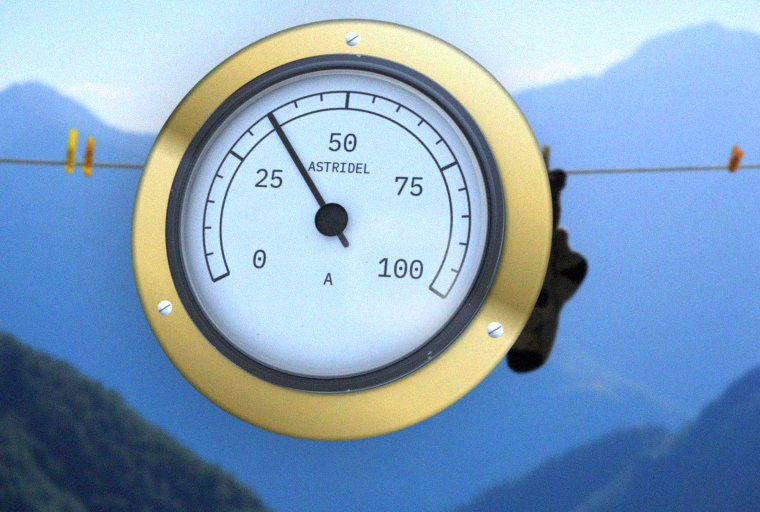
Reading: 35 A
